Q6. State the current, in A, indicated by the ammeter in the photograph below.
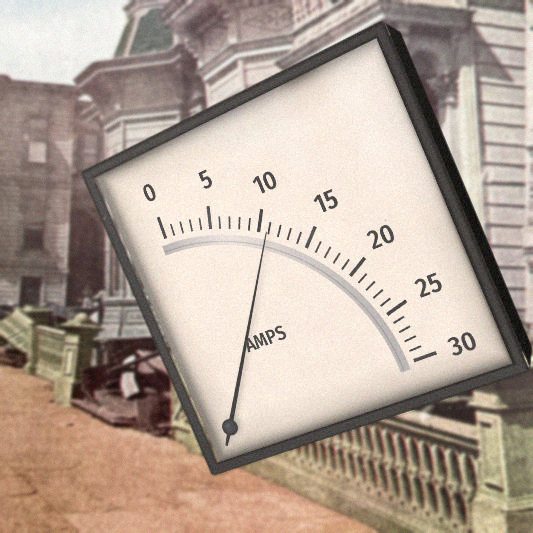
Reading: 11 A
